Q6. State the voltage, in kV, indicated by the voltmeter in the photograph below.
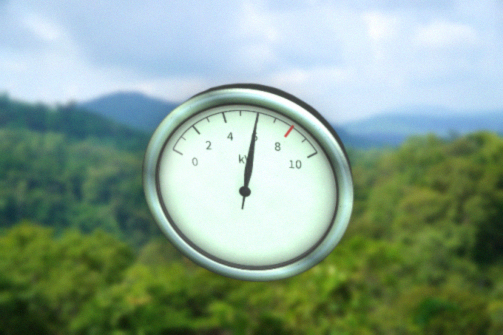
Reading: 6 kV
